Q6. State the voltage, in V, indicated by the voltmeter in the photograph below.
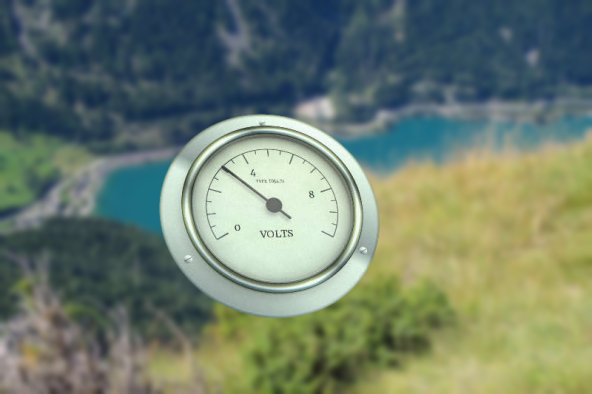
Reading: 3 V
